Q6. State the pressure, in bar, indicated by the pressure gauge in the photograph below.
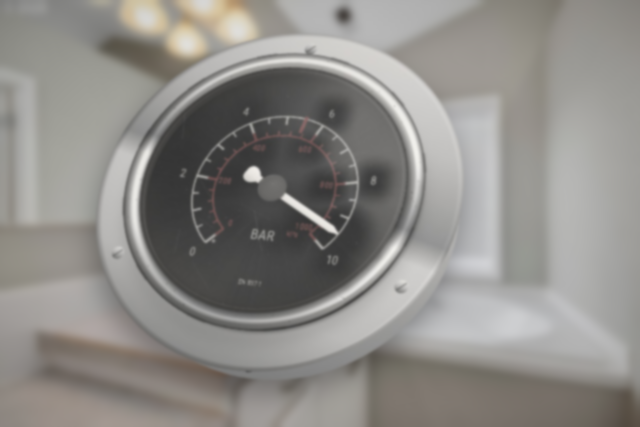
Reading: 9.5 bar
